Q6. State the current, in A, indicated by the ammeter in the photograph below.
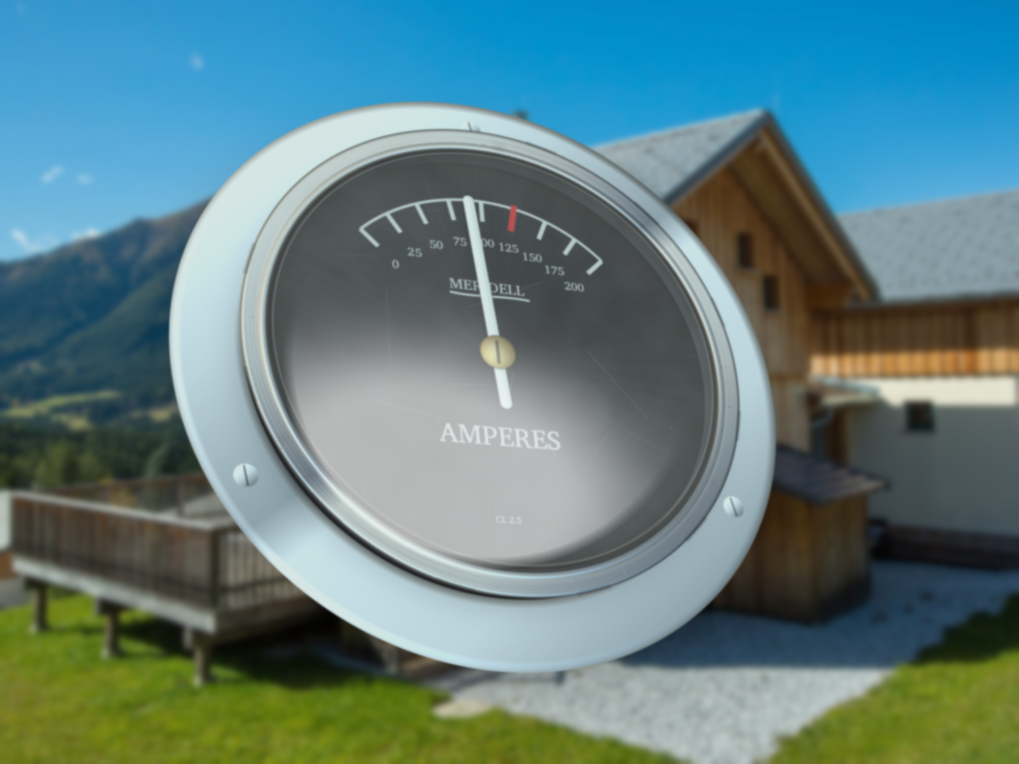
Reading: 87.5 A
